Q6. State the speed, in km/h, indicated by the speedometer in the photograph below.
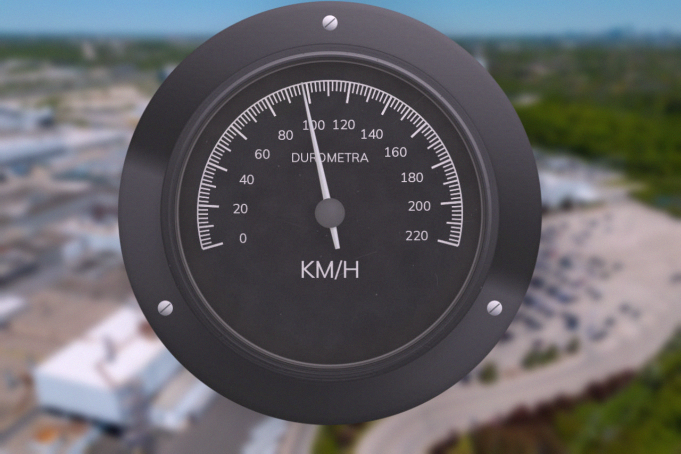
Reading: 98 km/h
